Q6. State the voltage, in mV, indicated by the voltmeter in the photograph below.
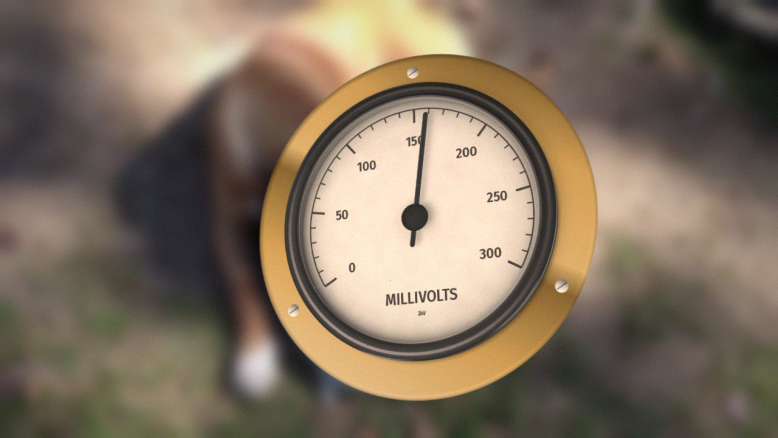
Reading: 160 mV
